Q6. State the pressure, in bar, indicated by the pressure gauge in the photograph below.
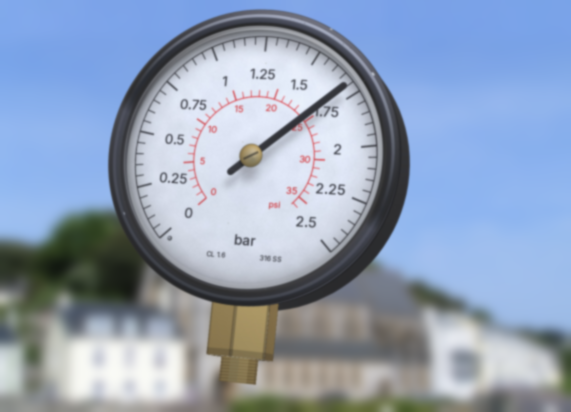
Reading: 1.7 bar
